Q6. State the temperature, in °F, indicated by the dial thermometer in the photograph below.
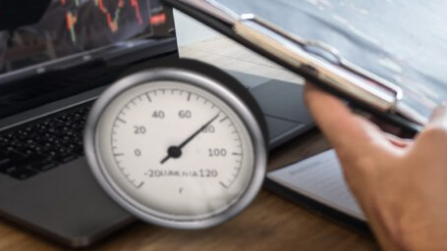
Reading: 76 °F
